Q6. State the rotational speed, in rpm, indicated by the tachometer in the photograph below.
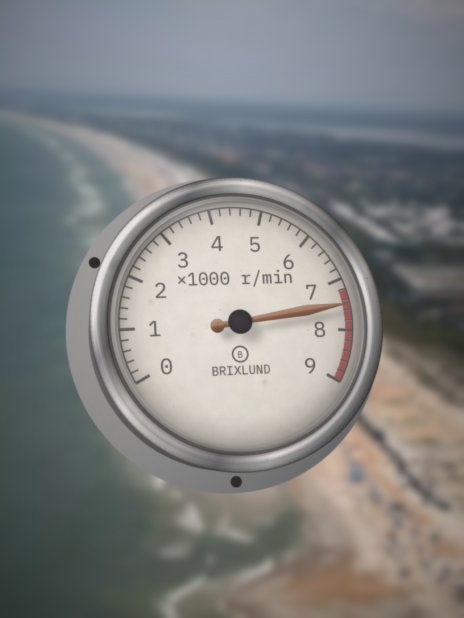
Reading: 7500 rpm
